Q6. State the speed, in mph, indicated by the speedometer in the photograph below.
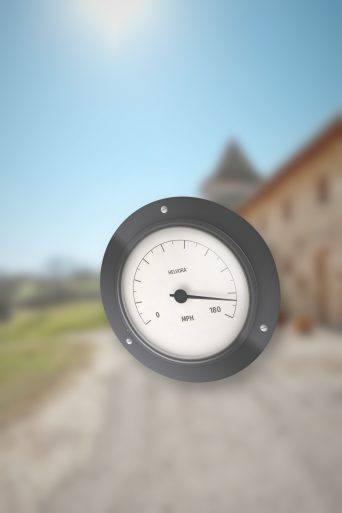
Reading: 165 mph
